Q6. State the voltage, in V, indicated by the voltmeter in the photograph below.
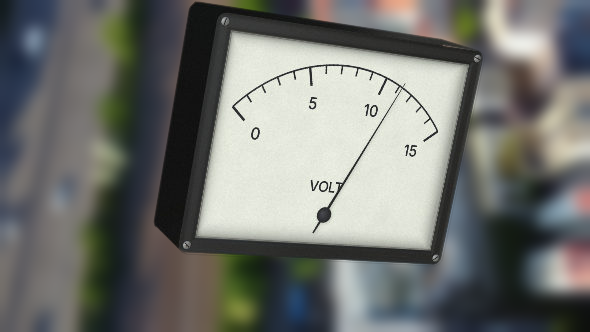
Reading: 11 V
